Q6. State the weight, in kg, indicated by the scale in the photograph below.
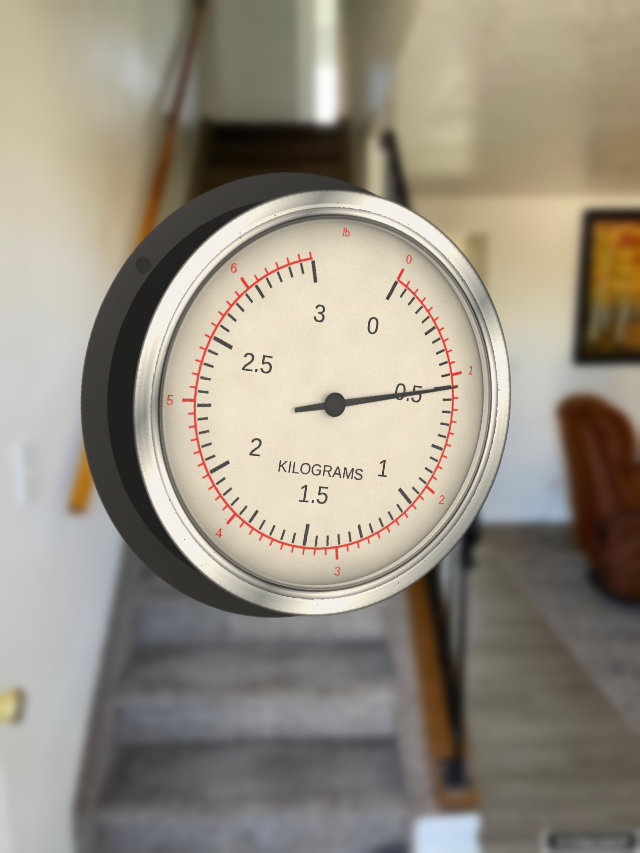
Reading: 0.5 kg
